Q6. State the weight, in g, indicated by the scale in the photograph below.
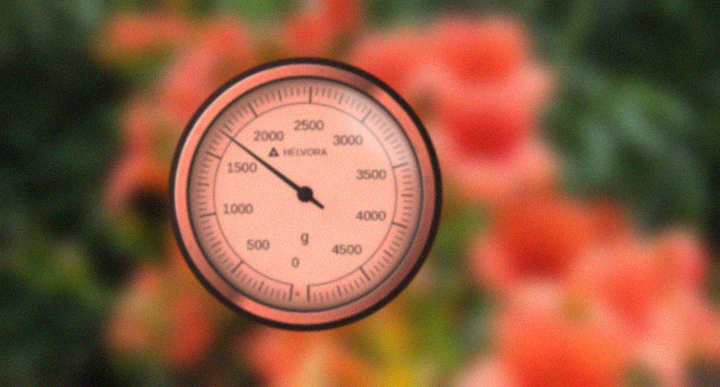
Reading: 1700 g
